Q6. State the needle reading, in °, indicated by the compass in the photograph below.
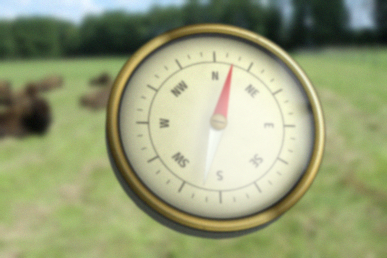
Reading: 15 °
